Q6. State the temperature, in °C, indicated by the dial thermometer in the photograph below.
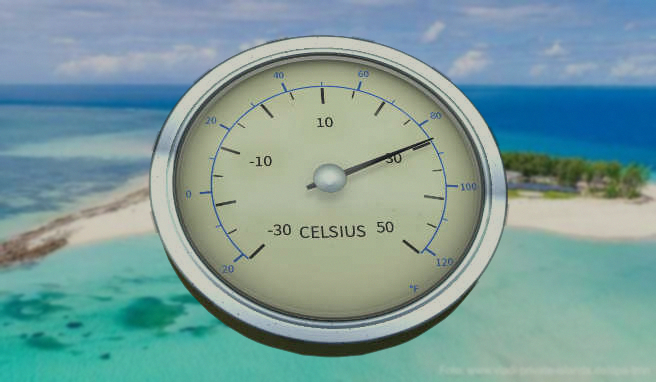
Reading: 30 °C
